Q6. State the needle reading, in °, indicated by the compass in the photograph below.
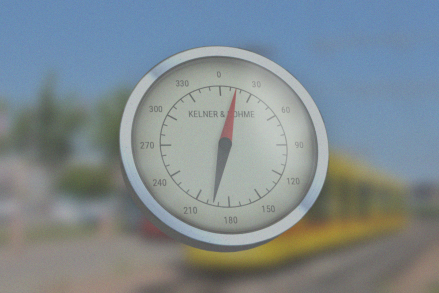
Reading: 15 °
